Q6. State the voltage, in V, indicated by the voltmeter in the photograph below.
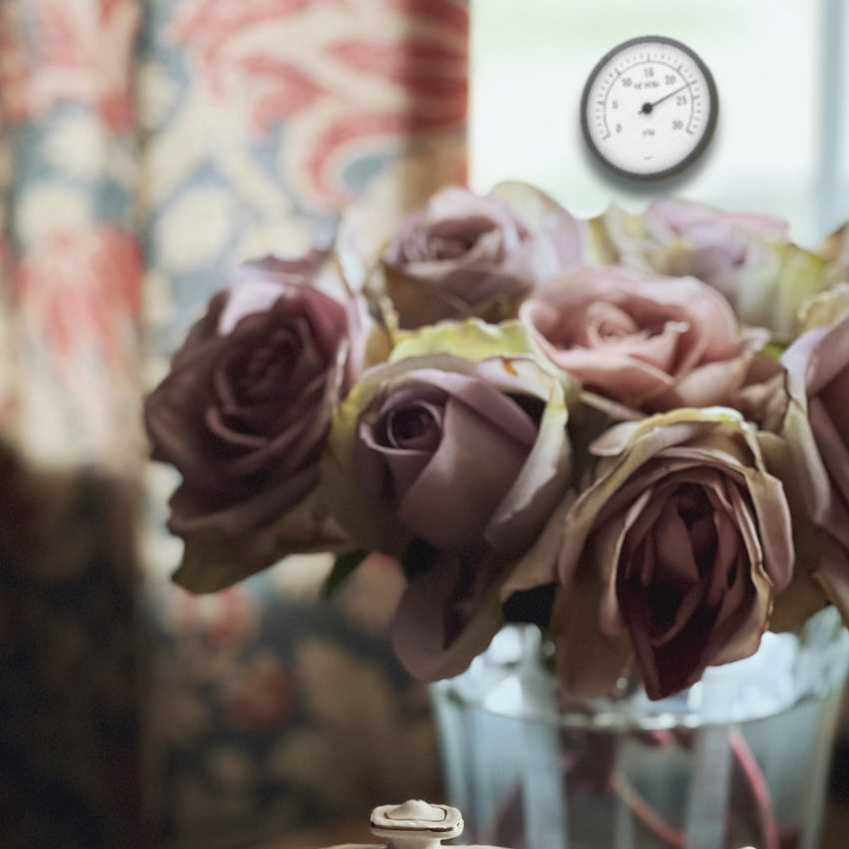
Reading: 23 V
